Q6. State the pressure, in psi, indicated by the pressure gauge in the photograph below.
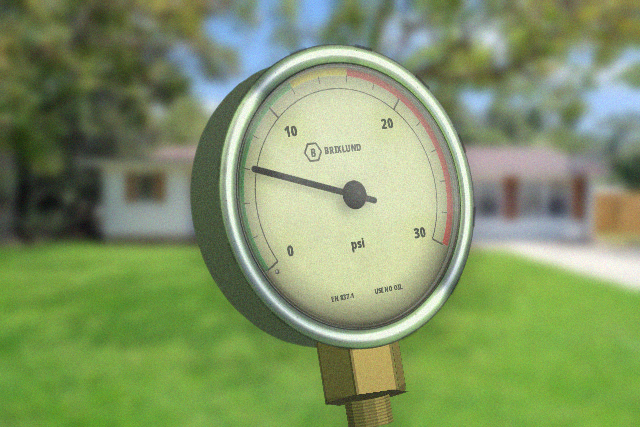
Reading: 6 psi
